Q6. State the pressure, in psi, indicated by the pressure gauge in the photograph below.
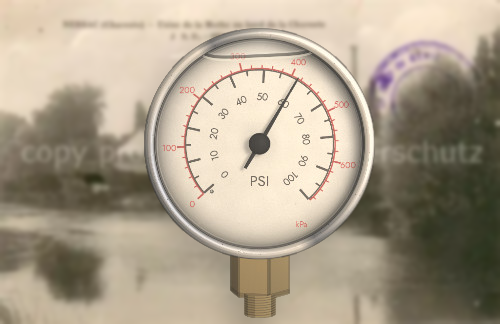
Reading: 60 psi
